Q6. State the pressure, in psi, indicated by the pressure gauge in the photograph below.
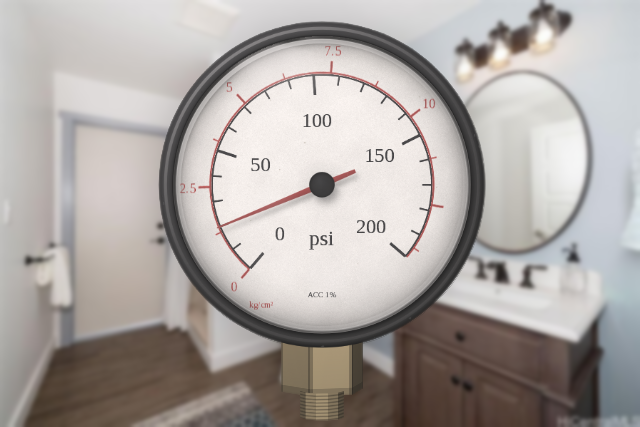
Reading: 20 psi
